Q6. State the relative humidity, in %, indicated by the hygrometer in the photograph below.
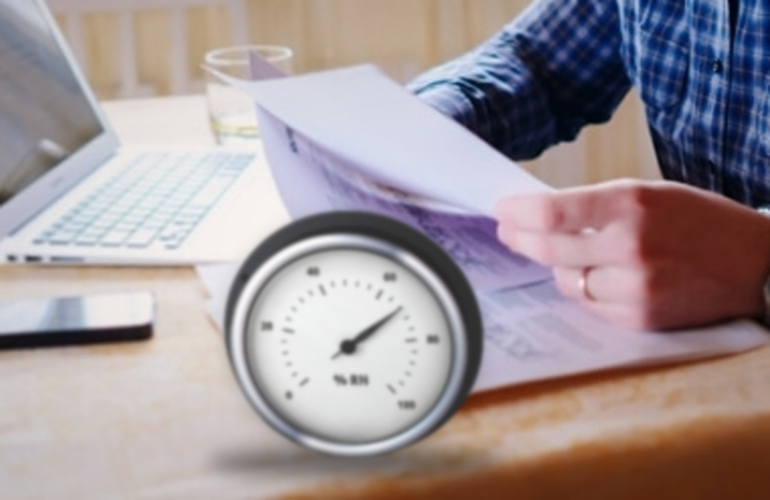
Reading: 68 %
